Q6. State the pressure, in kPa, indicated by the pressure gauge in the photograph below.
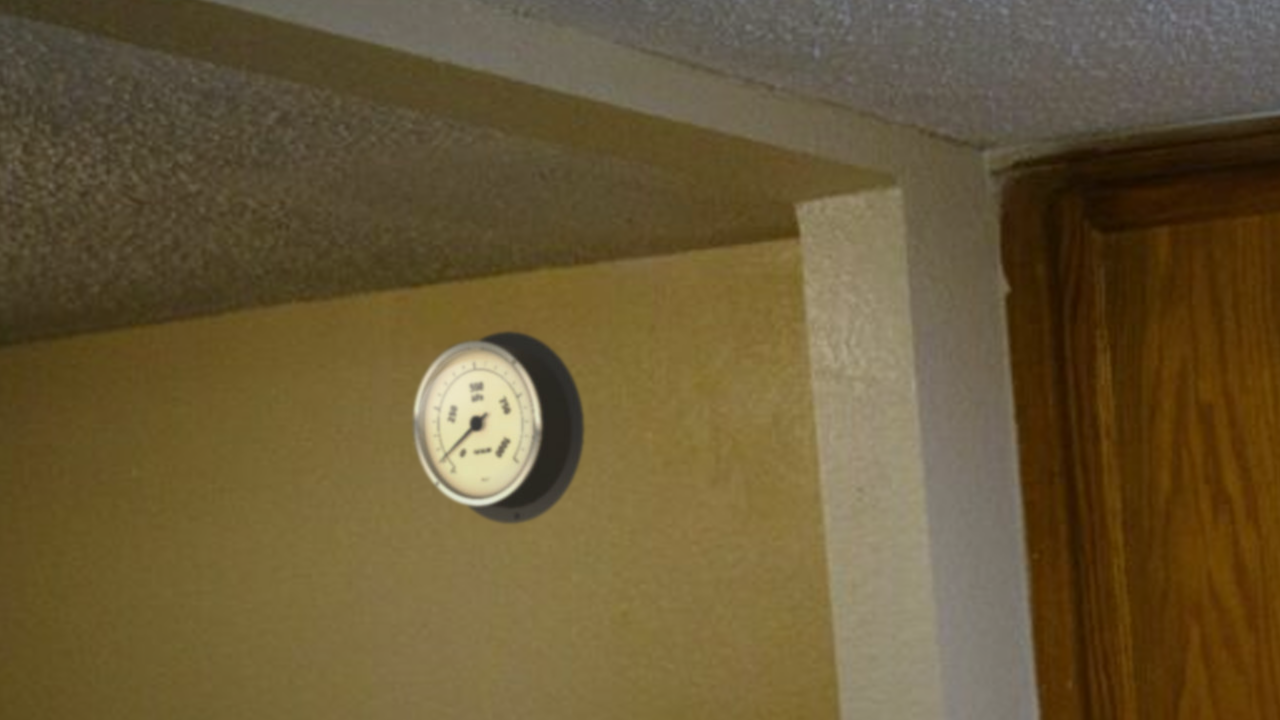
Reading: 50 kPa
